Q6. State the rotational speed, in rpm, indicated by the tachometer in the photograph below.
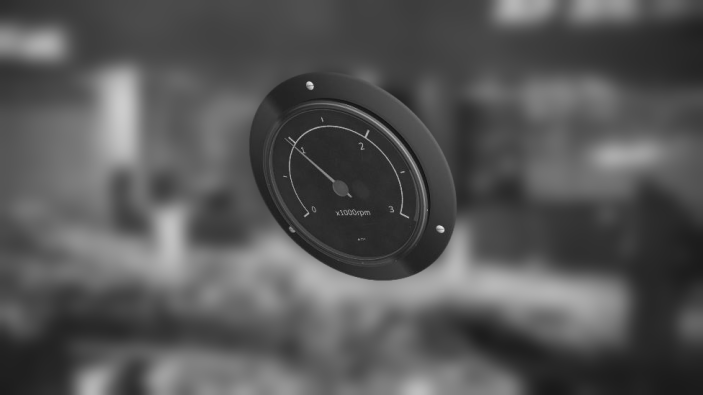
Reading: 1000 rpm
